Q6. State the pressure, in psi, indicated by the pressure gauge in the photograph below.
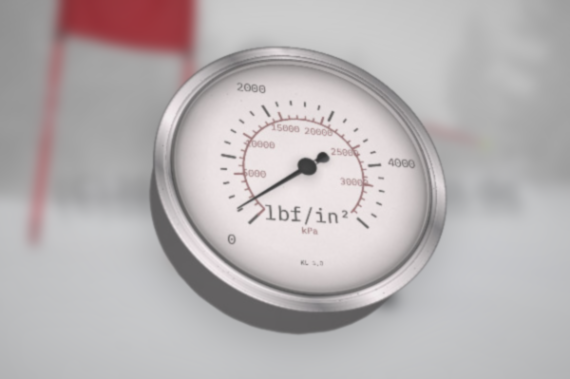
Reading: 200 psi
